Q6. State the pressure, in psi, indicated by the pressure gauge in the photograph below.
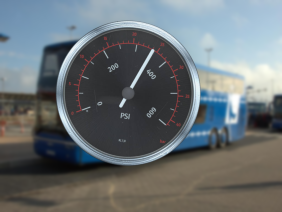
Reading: 350 psi
